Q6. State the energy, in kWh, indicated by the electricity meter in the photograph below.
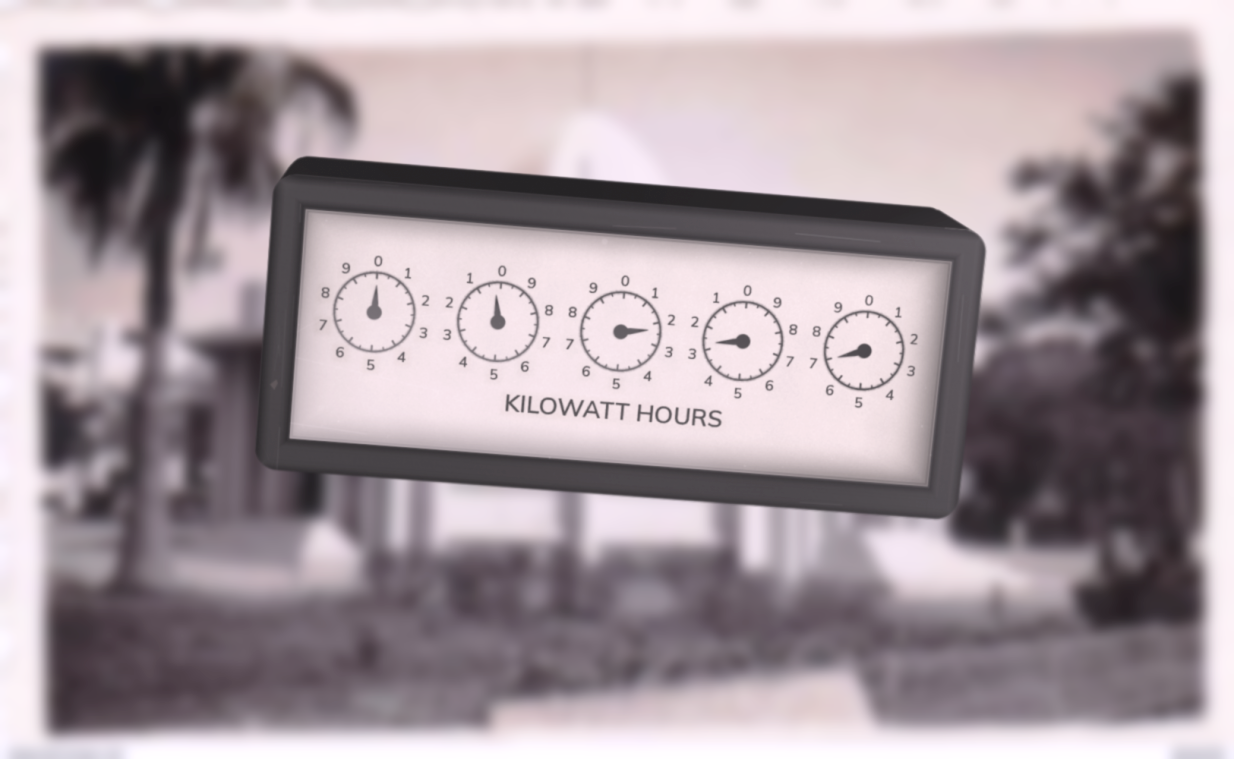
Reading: 227 kWh
